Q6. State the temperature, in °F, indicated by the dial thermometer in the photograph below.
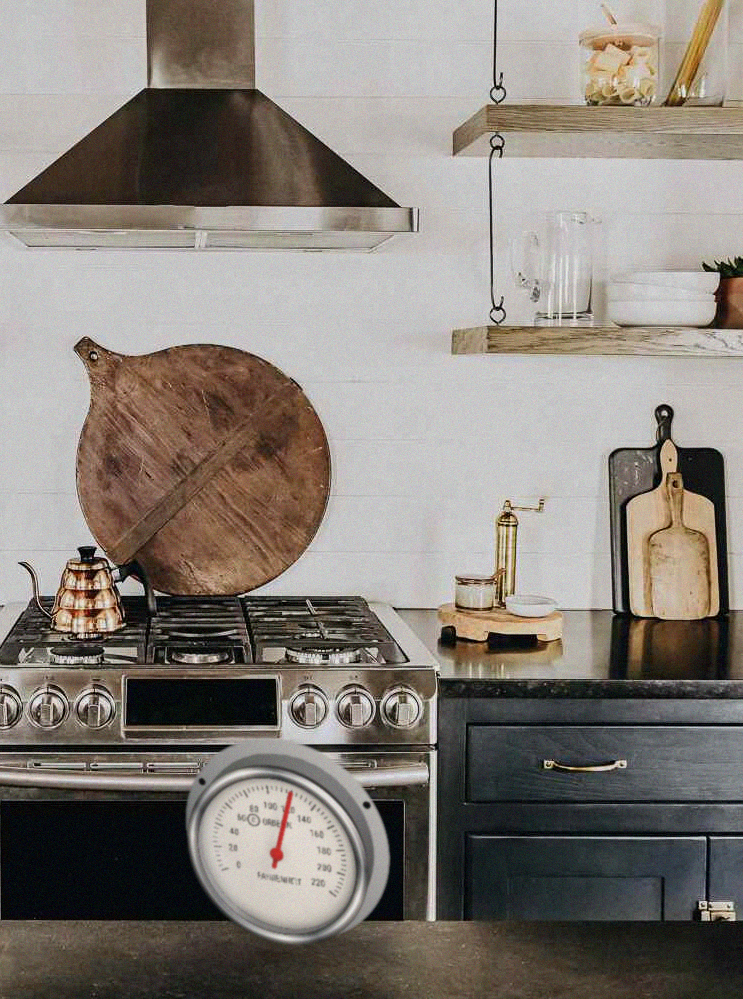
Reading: 120 °F
